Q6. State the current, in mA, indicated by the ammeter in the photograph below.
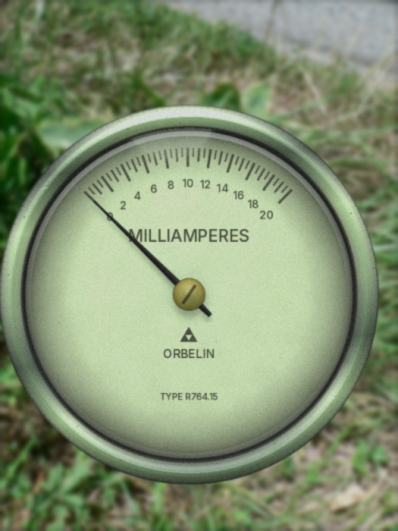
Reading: 0 mA
